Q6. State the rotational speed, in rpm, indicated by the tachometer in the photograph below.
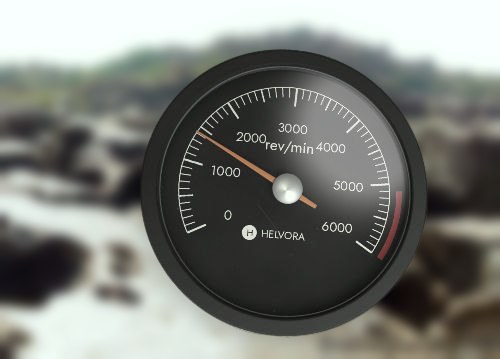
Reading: 1400 rpm
